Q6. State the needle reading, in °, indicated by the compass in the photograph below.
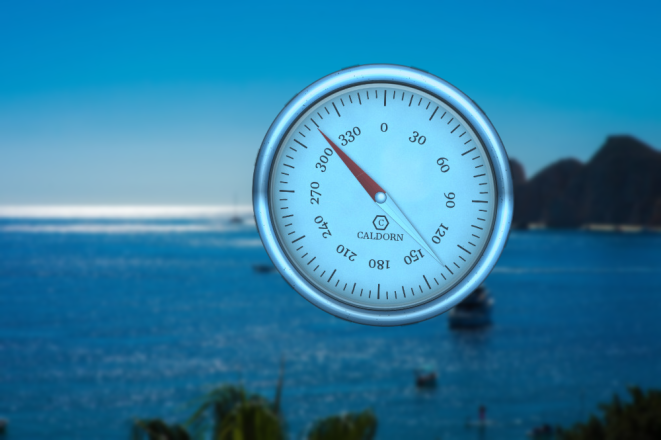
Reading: 315 °
